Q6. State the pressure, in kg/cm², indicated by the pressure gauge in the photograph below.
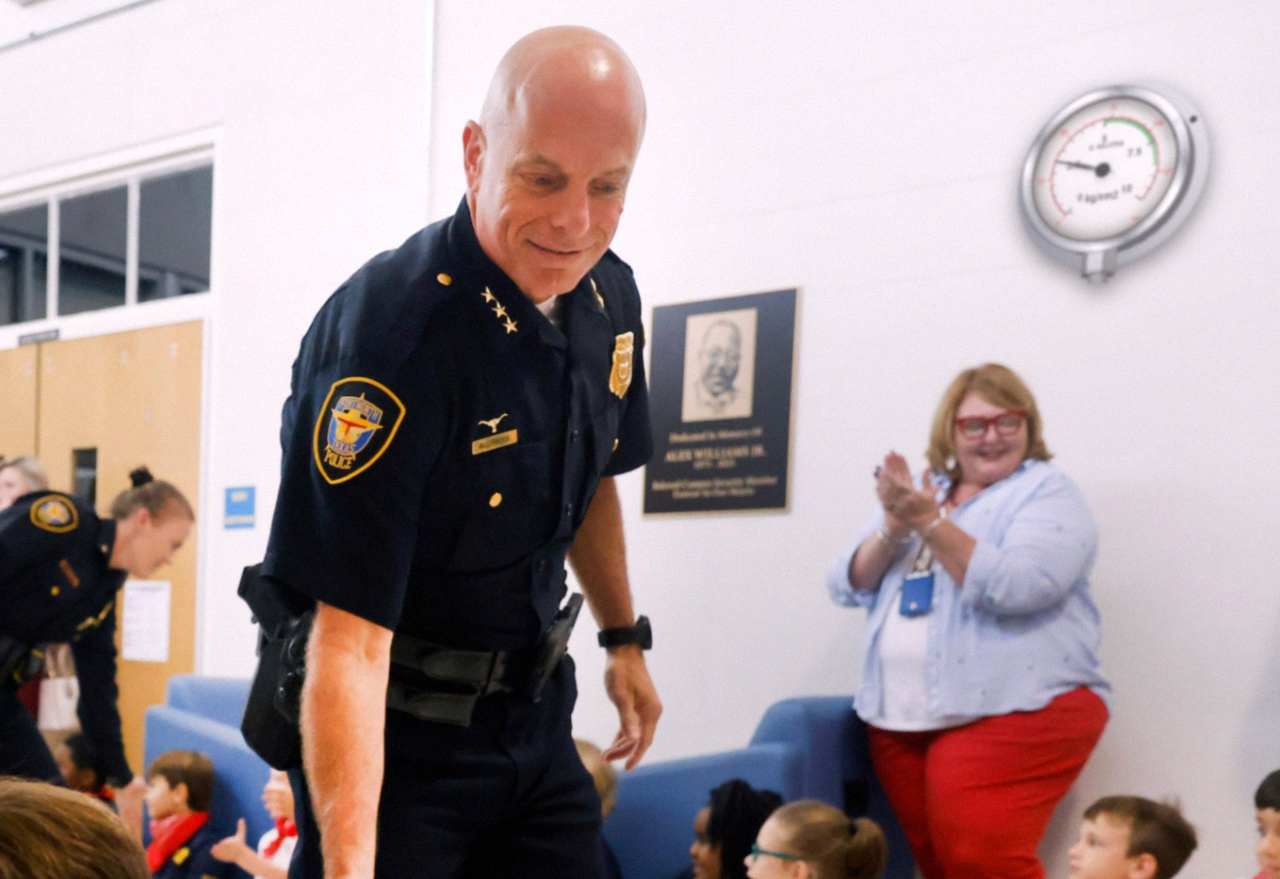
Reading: 2.5 kg/cm²
